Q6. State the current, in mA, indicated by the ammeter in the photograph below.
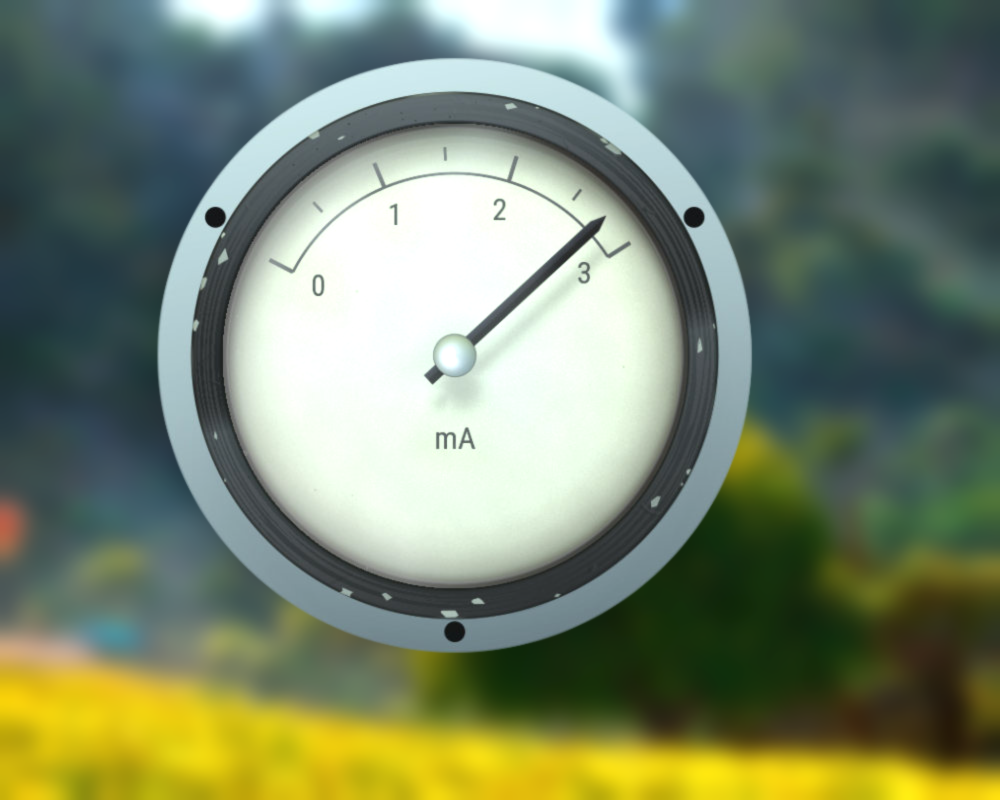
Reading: 2.75 mA
